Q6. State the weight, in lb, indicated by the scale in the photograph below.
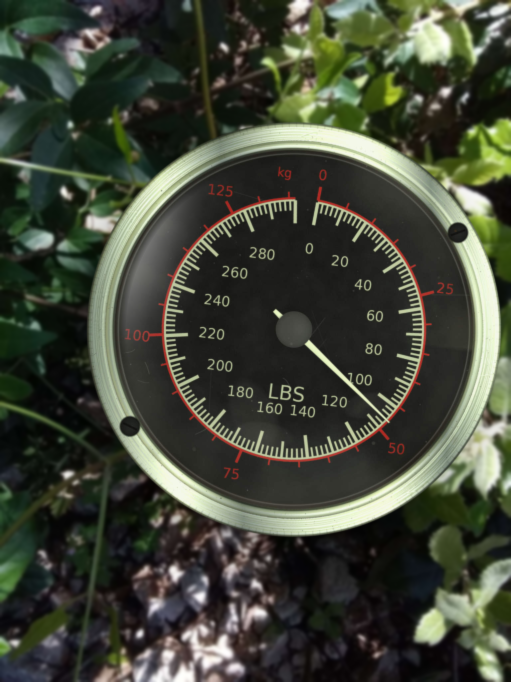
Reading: 106 lb
